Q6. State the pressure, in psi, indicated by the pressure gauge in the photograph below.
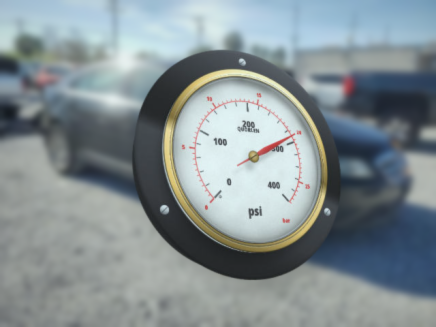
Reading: 290 psi
